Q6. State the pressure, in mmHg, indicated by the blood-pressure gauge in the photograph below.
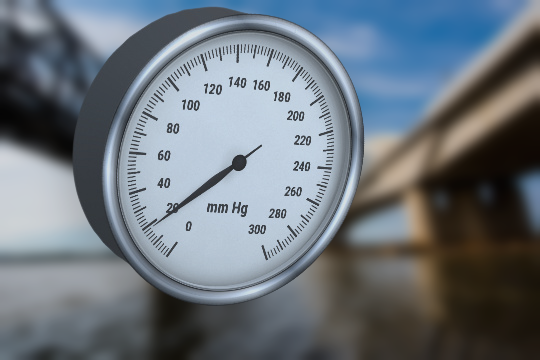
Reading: 20 mmHg
